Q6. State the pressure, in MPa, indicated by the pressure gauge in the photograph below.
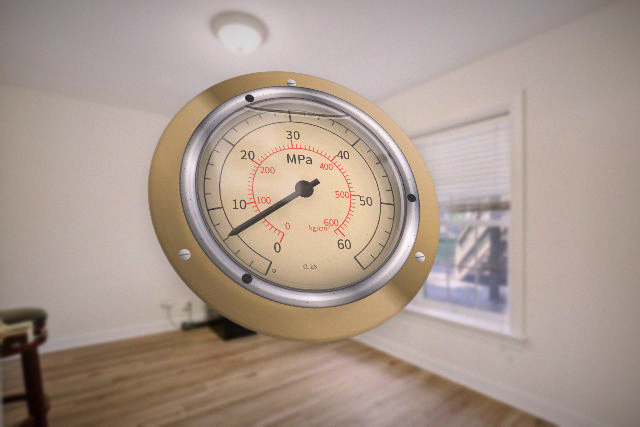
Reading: 6 MPa
